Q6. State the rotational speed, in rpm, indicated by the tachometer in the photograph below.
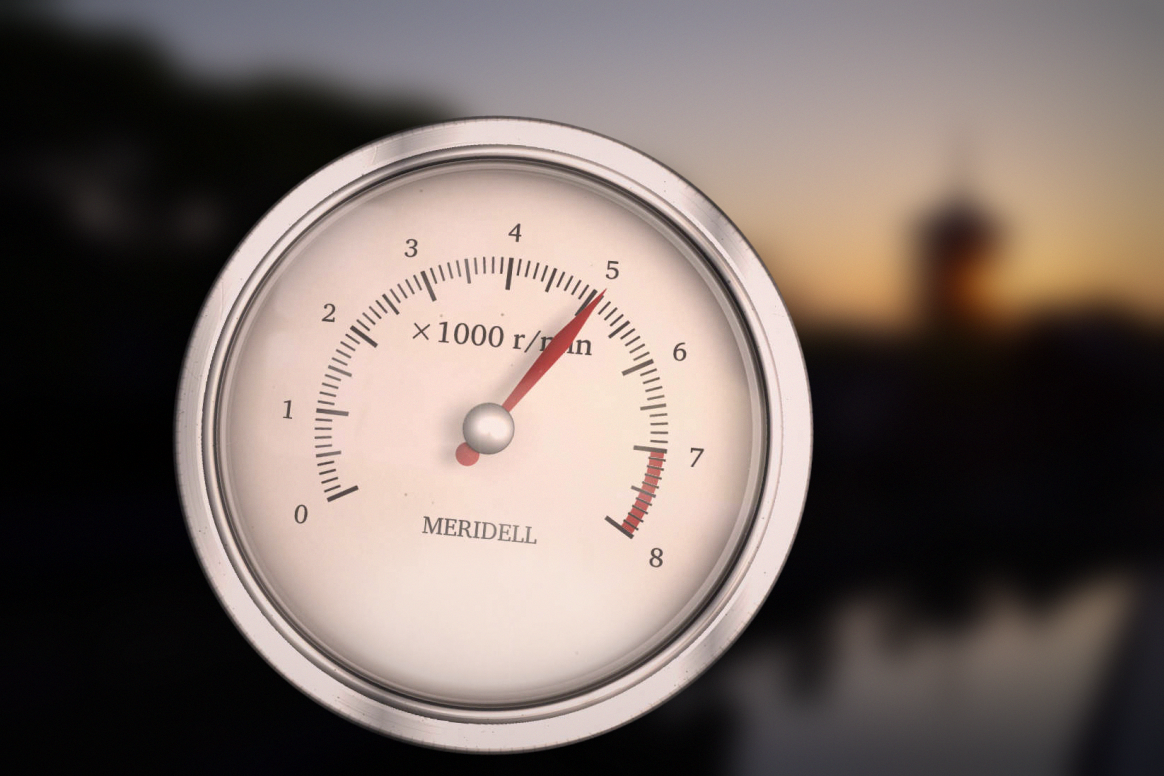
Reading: 5100 rpm
